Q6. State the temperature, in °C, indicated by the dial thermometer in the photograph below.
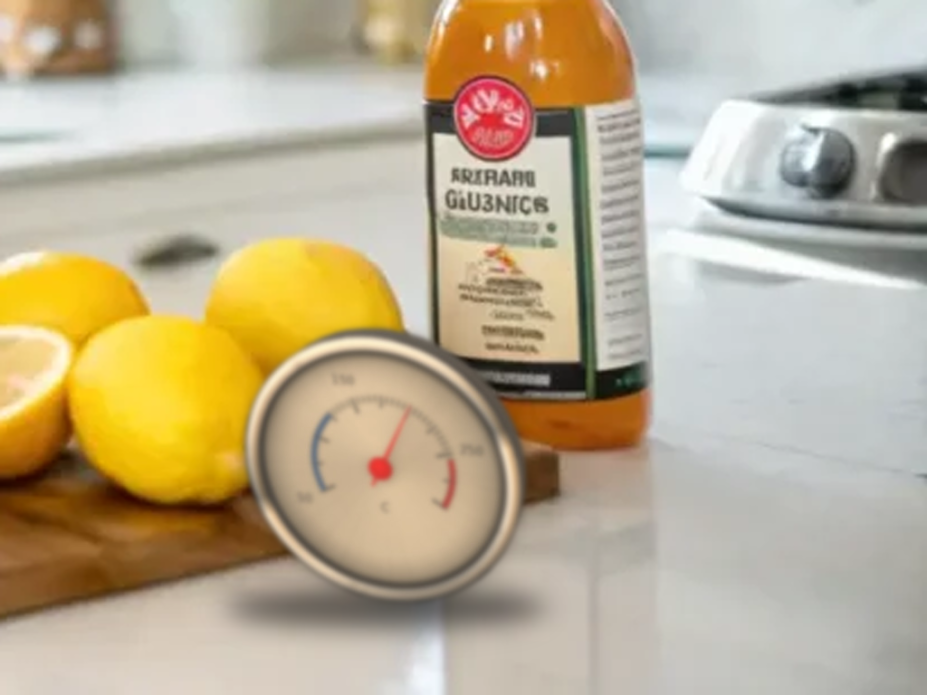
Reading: 200 °C
